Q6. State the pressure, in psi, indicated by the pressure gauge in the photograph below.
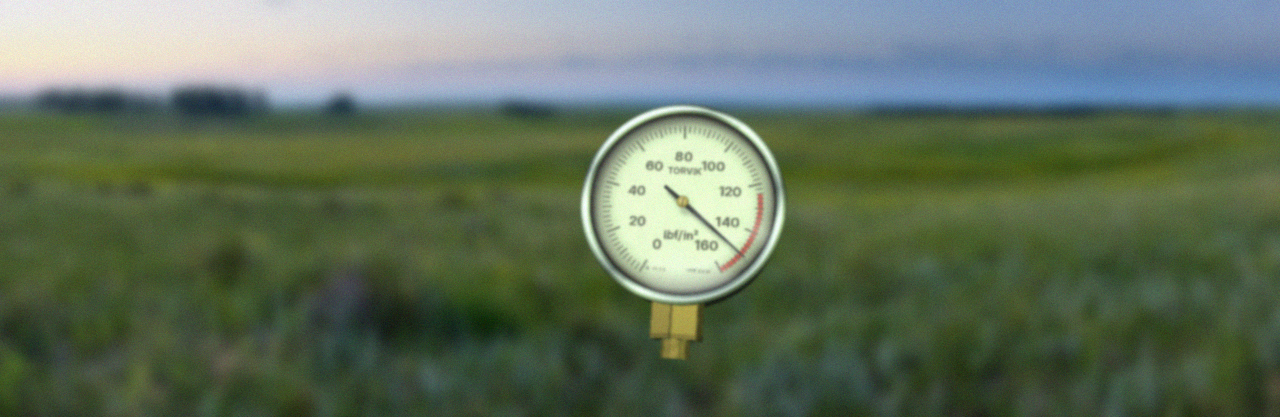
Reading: 150 psi
